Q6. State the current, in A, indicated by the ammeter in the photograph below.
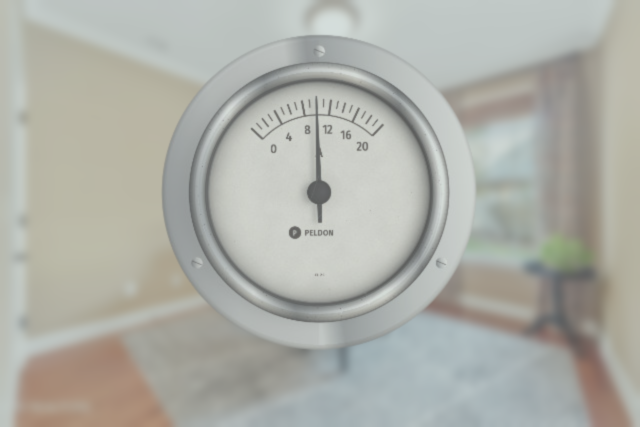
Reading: 10 A
